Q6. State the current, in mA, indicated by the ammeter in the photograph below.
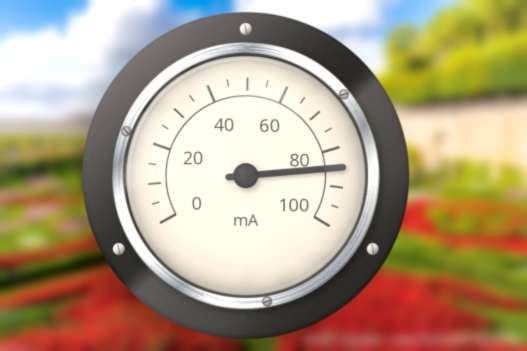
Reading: 85 mA
